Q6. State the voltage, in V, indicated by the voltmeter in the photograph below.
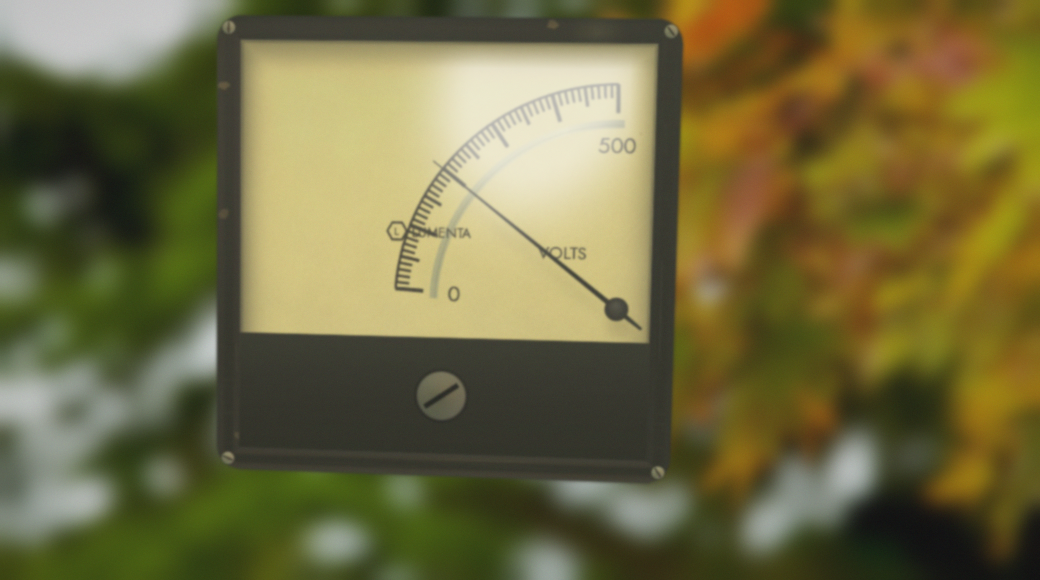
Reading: 200 V
